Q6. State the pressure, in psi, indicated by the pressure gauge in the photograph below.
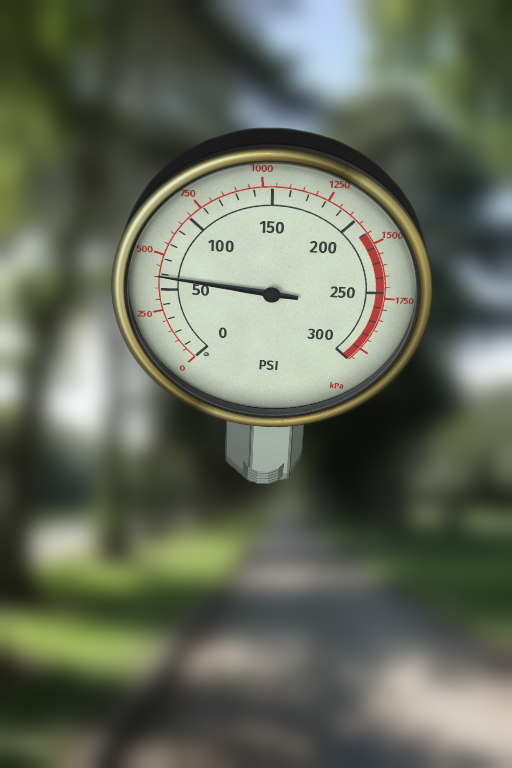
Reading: 60 psi
